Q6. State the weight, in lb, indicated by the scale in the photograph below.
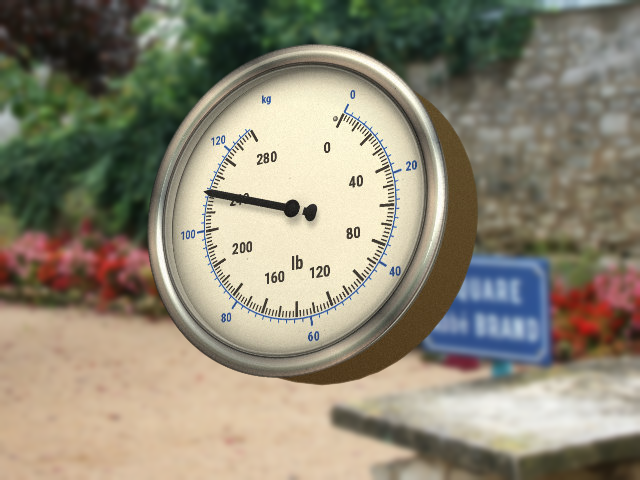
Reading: 240 lb
